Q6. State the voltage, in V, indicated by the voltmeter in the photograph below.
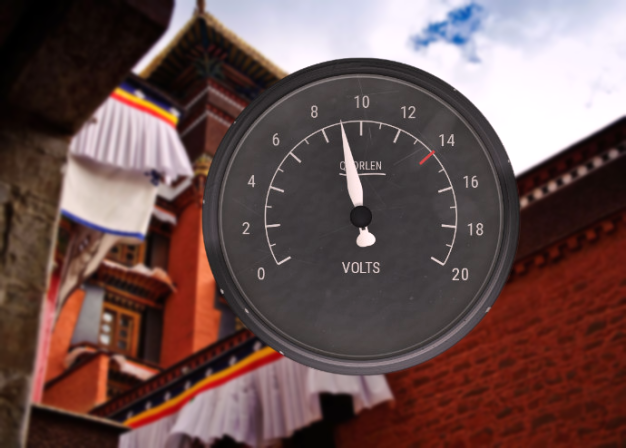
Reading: 9 V
